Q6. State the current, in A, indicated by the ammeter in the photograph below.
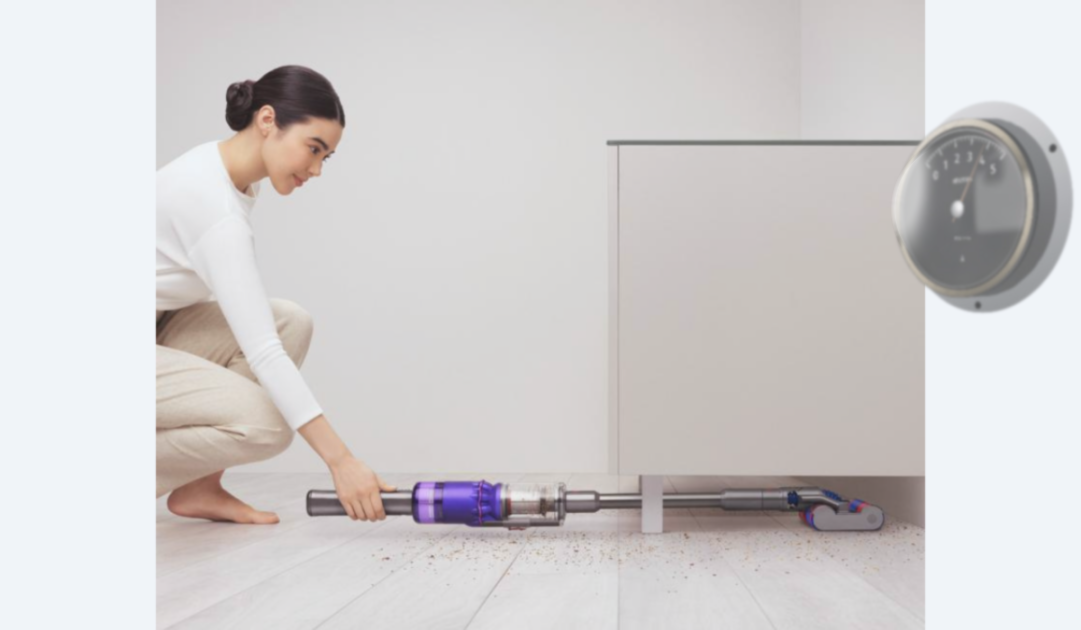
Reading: 4 A
